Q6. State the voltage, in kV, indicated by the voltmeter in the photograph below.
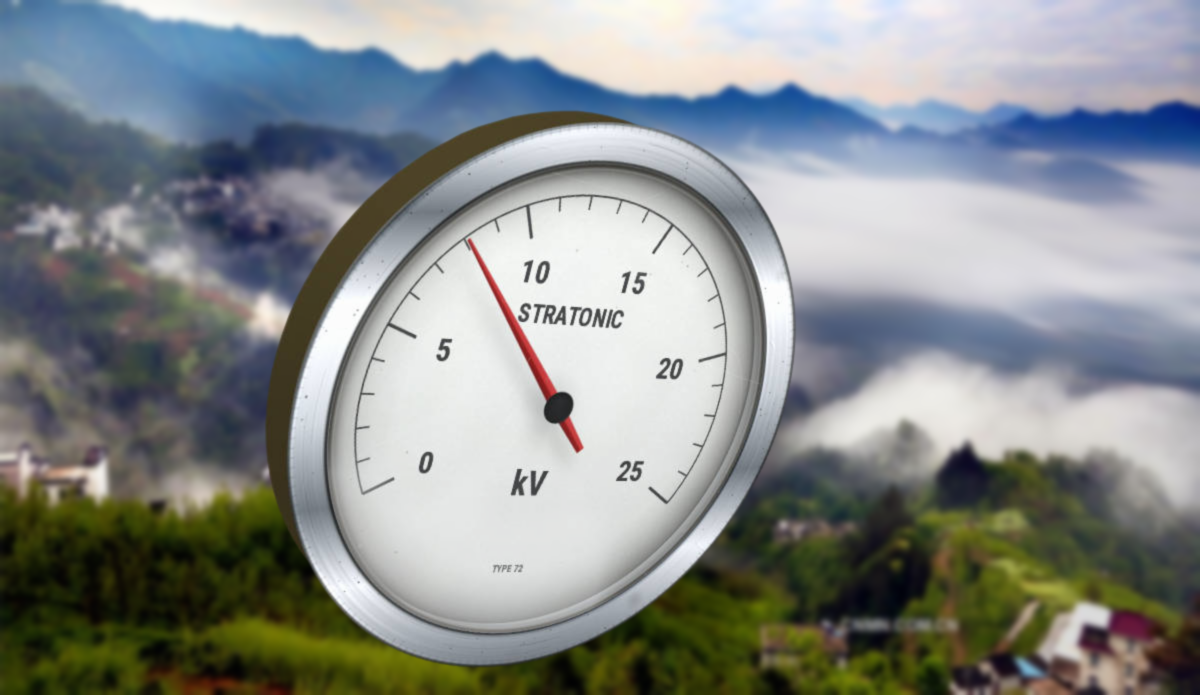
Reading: 8 kV
